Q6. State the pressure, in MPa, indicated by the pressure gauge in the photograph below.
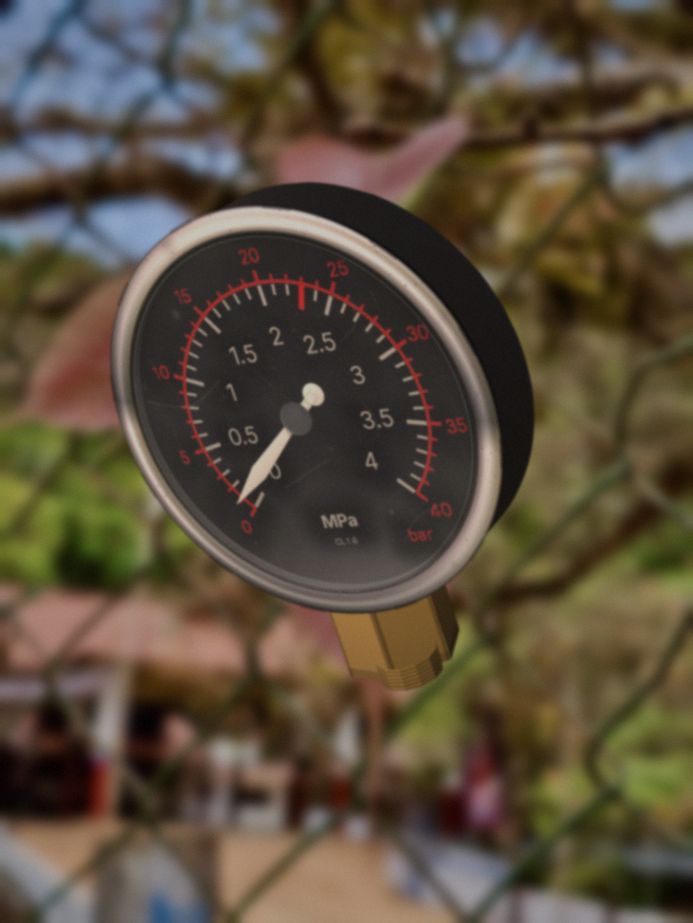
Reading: 0.1 MPa
